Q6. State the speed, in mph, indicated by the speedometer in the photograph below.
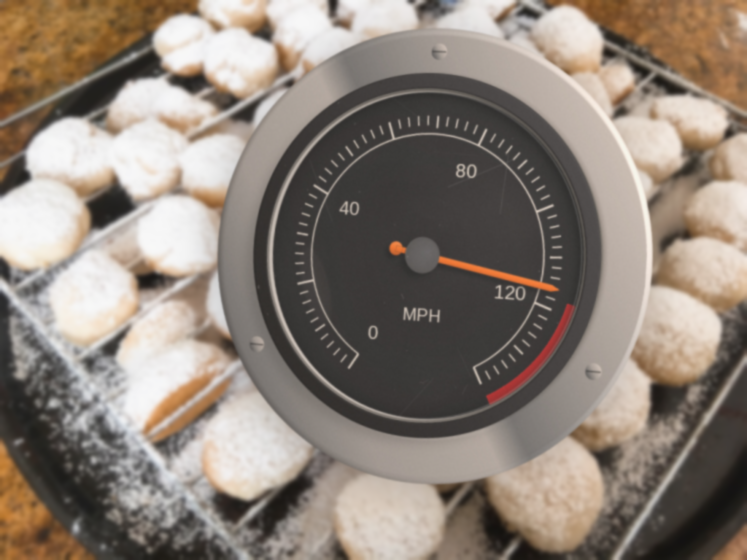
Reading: 116 mph
